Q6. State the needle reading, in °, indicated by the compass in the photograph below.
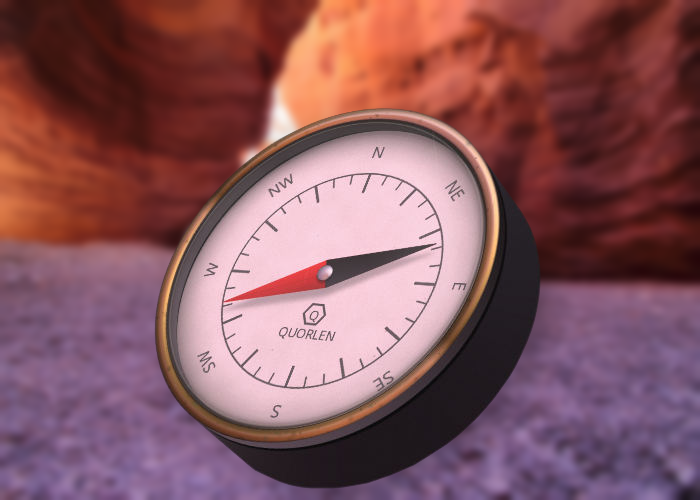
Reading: 250 °
